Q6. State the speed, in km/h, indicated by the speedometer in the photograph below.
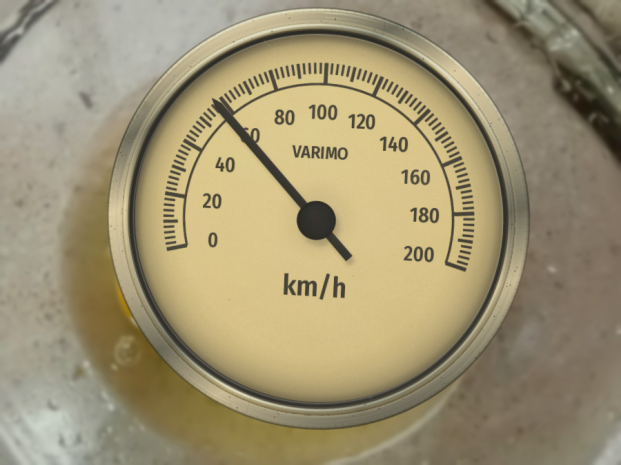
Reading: 58 km/h
